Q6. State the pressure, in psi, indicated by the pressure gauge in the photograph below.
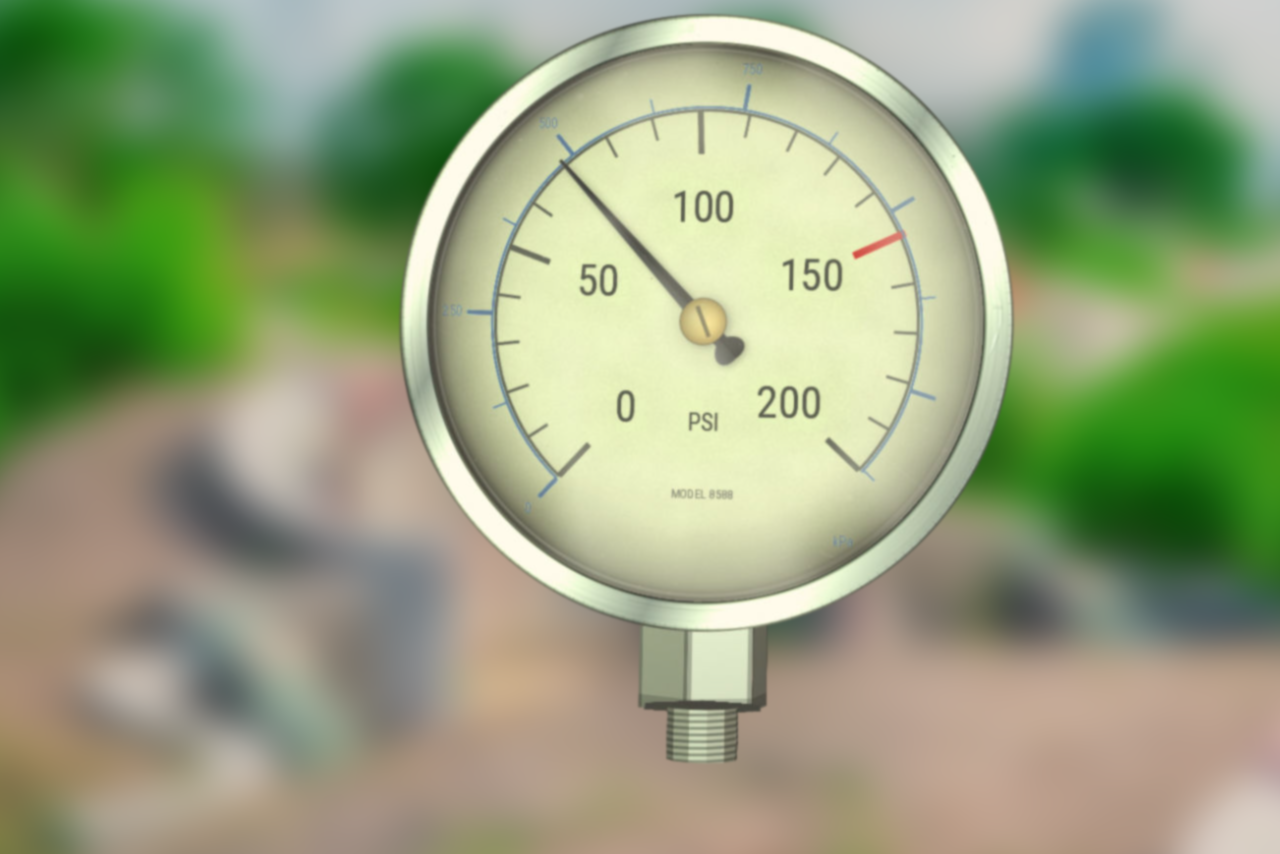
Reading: 70 psi
